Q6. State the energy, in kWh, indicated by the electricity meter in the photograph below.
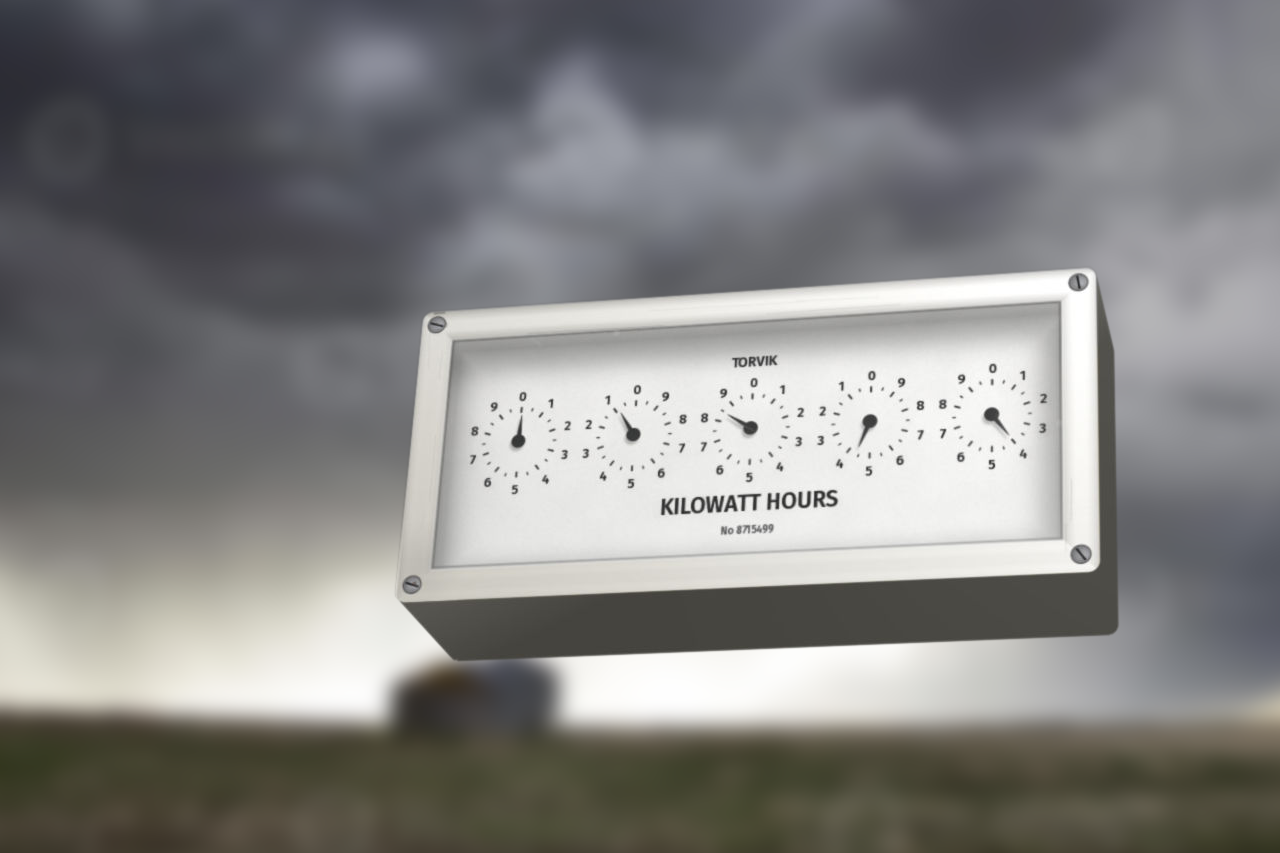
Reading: 844 kWh
